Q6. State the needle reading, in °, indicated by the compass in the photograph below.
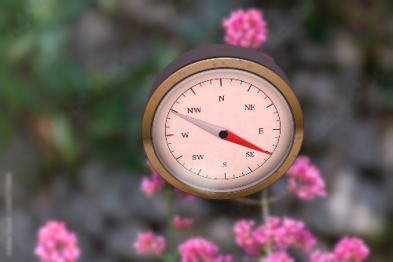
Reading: 120 °
